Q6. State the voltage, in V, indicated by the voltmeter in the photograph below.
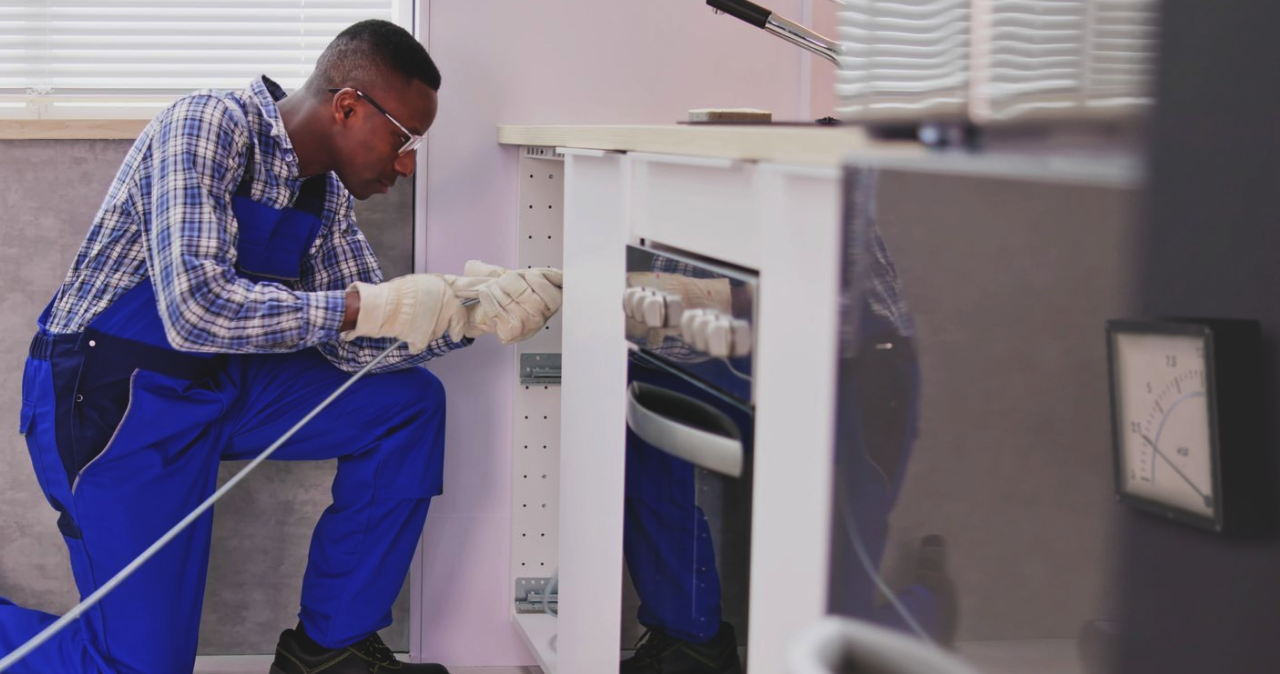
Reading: 2.5 V
